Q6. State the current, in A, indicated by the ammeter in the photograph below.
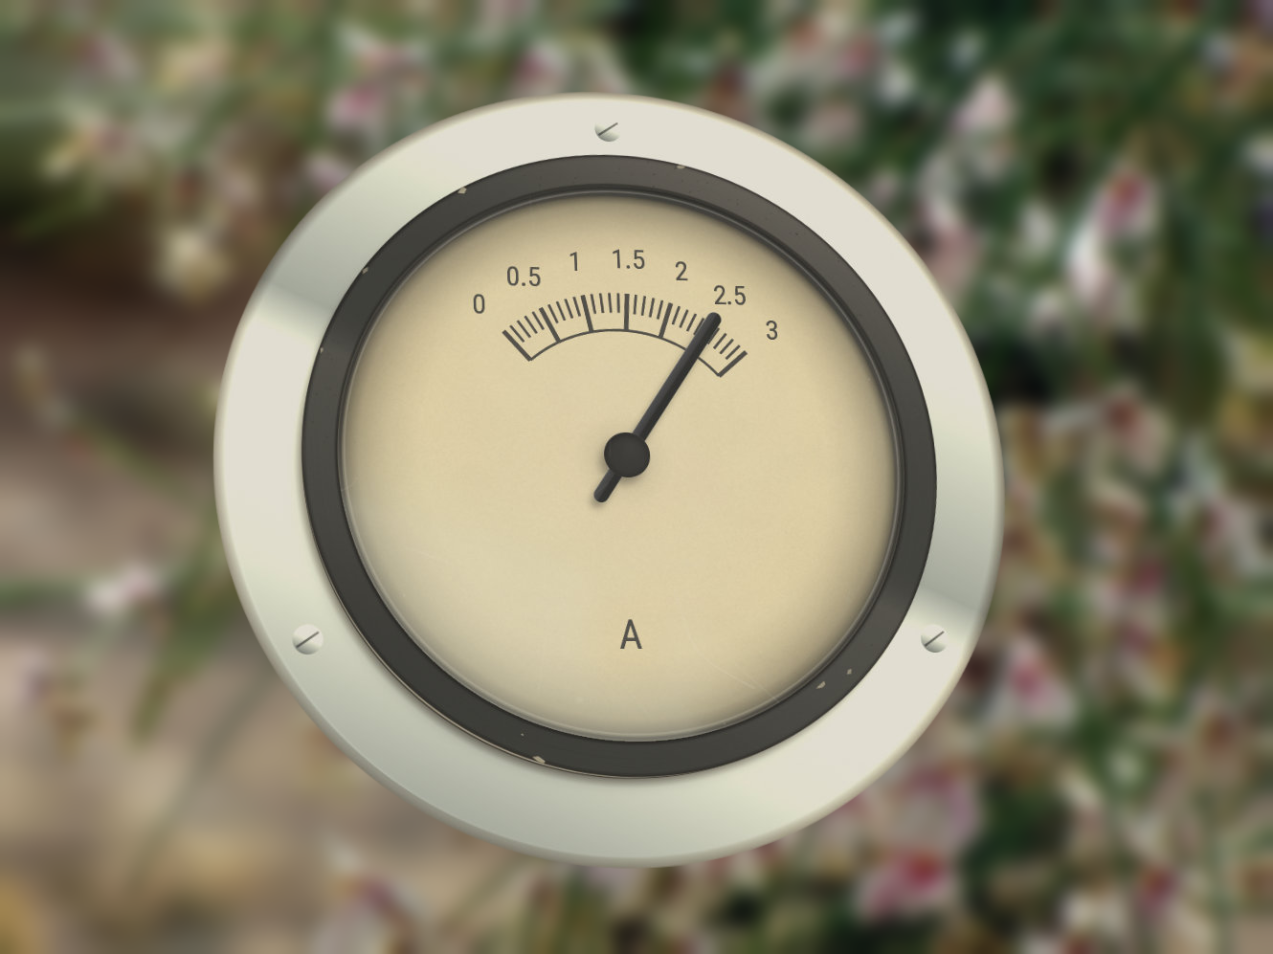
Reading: 2.5 A
